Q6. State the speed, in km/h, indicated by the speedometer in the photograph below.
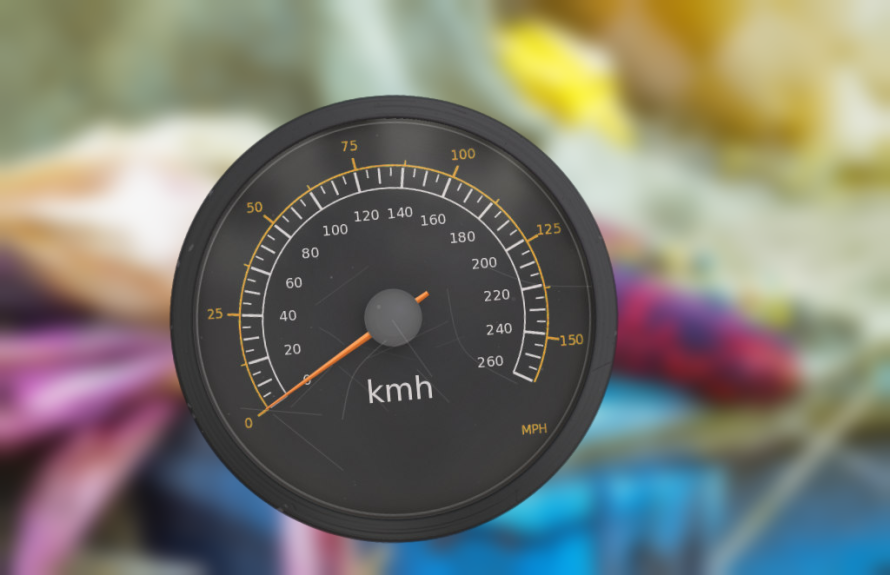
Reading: 0 km/h
